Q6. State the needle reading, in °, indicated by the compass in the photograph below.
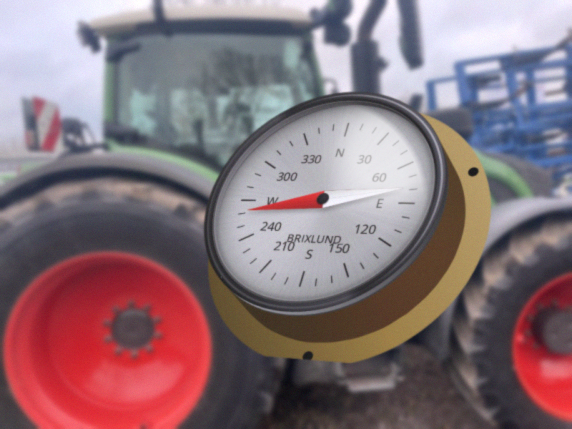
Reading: 260 °
